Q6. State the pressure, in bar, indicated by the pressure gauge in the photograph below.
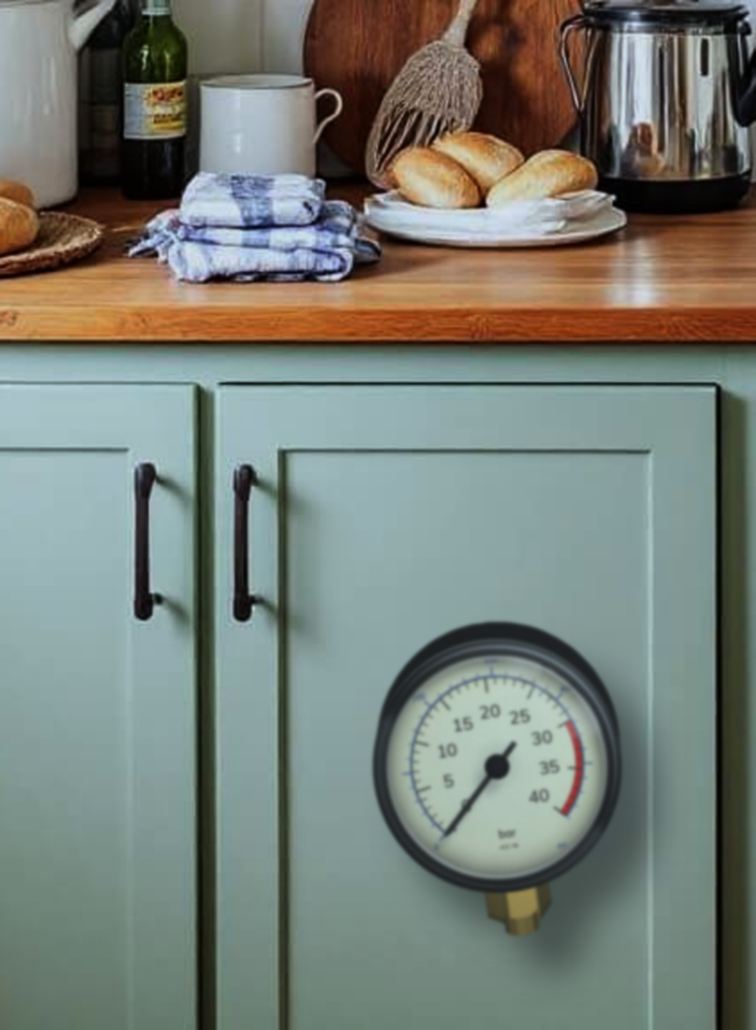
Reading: 0 bar
